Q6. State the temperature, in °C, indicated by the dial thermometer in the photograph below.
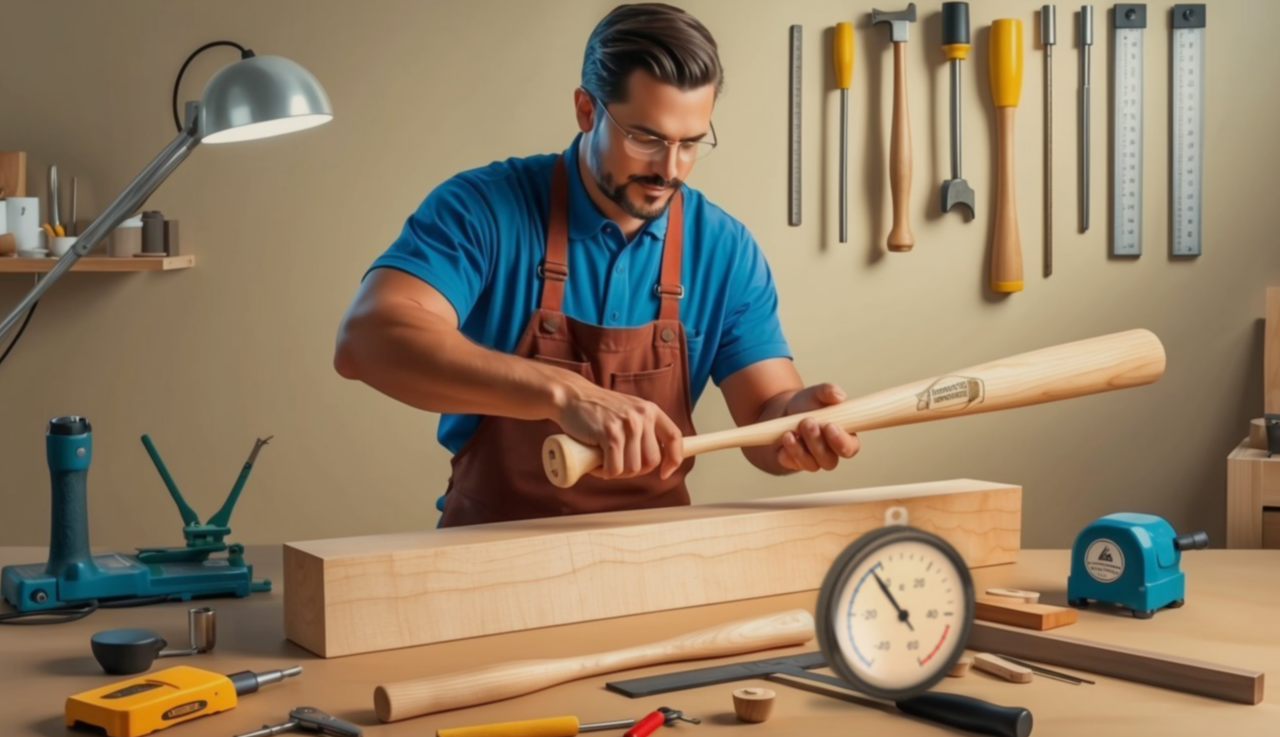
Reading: -4 °C
